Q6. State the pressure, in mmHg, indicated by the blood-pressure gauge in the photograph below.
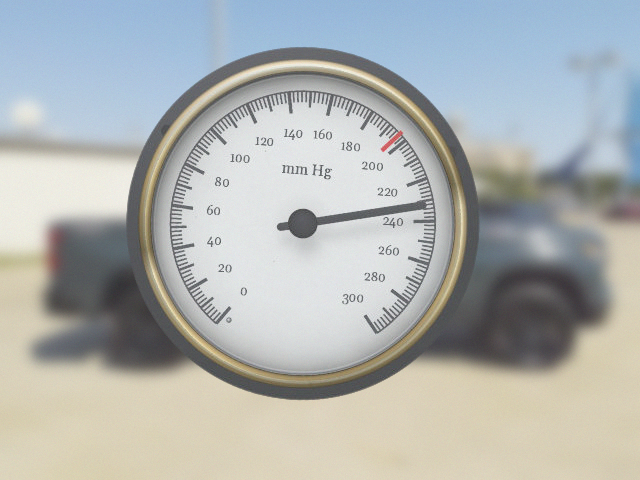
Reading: 232 mmHg
